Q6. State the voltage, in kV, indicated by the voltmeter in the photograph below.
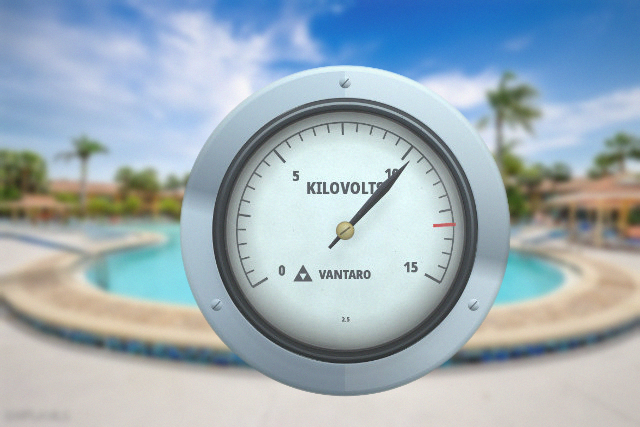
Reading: 10.25 kV
